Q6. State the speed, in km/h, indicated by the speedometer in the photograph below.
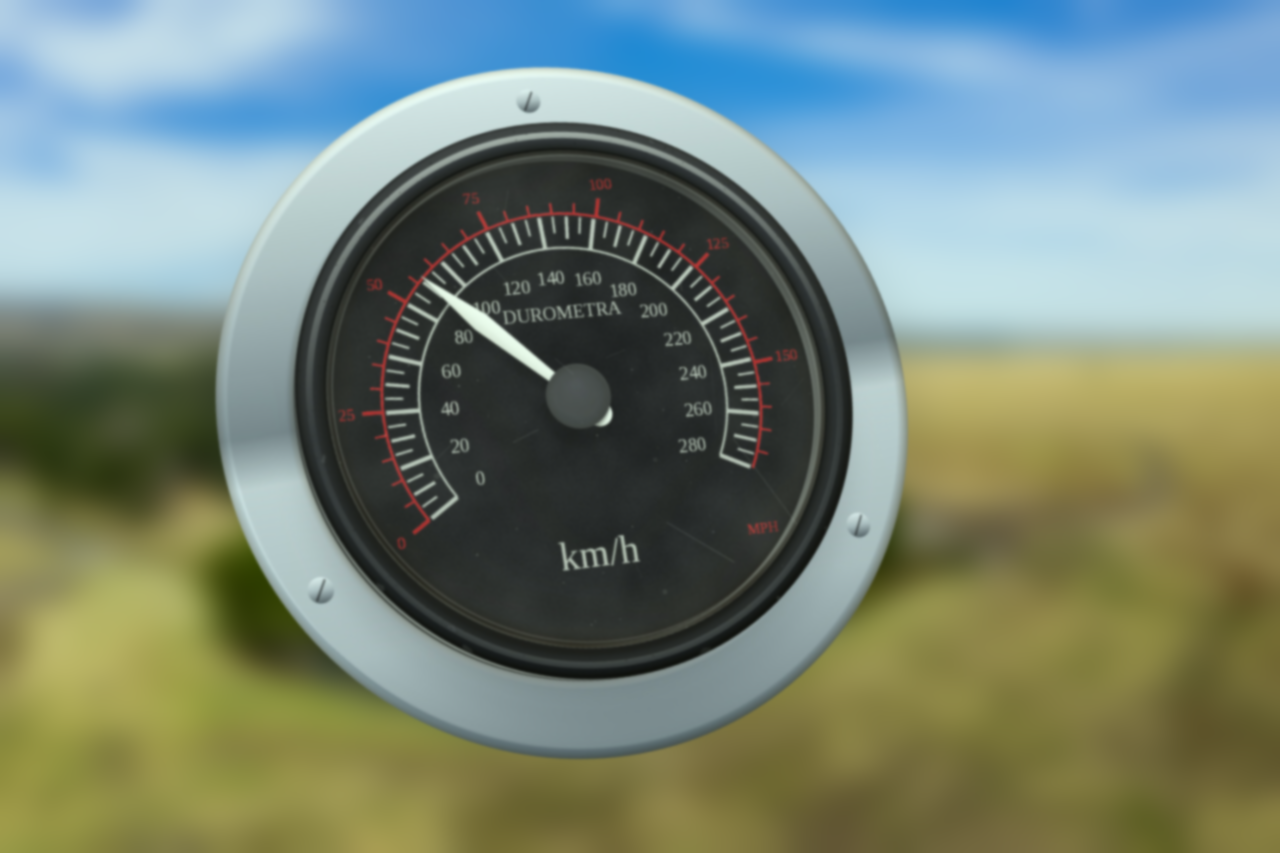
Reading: 90 km/h
